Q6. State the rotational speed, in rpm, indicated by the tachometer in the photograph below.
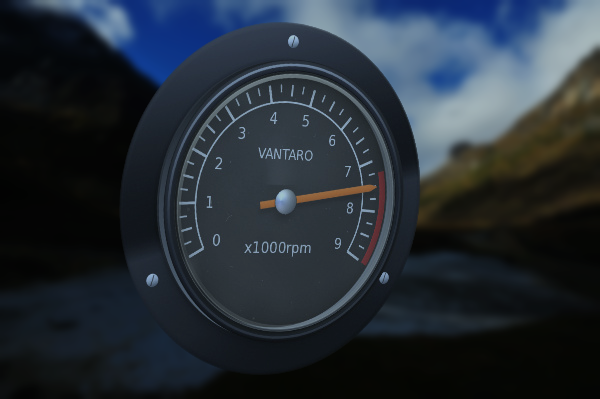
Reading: 7500 rpm
